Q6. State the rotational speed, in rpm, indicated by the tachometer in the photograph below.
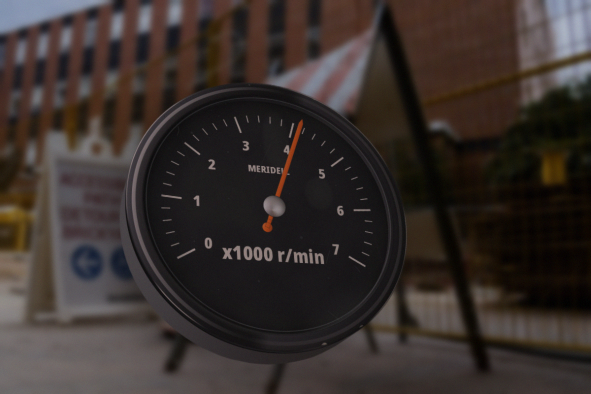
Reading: 4100 rpm
